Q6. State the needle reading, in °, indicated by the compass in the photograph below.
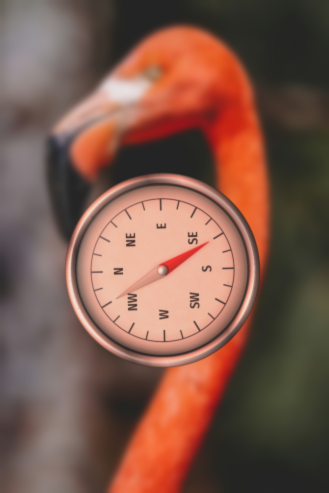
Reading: 150 °
